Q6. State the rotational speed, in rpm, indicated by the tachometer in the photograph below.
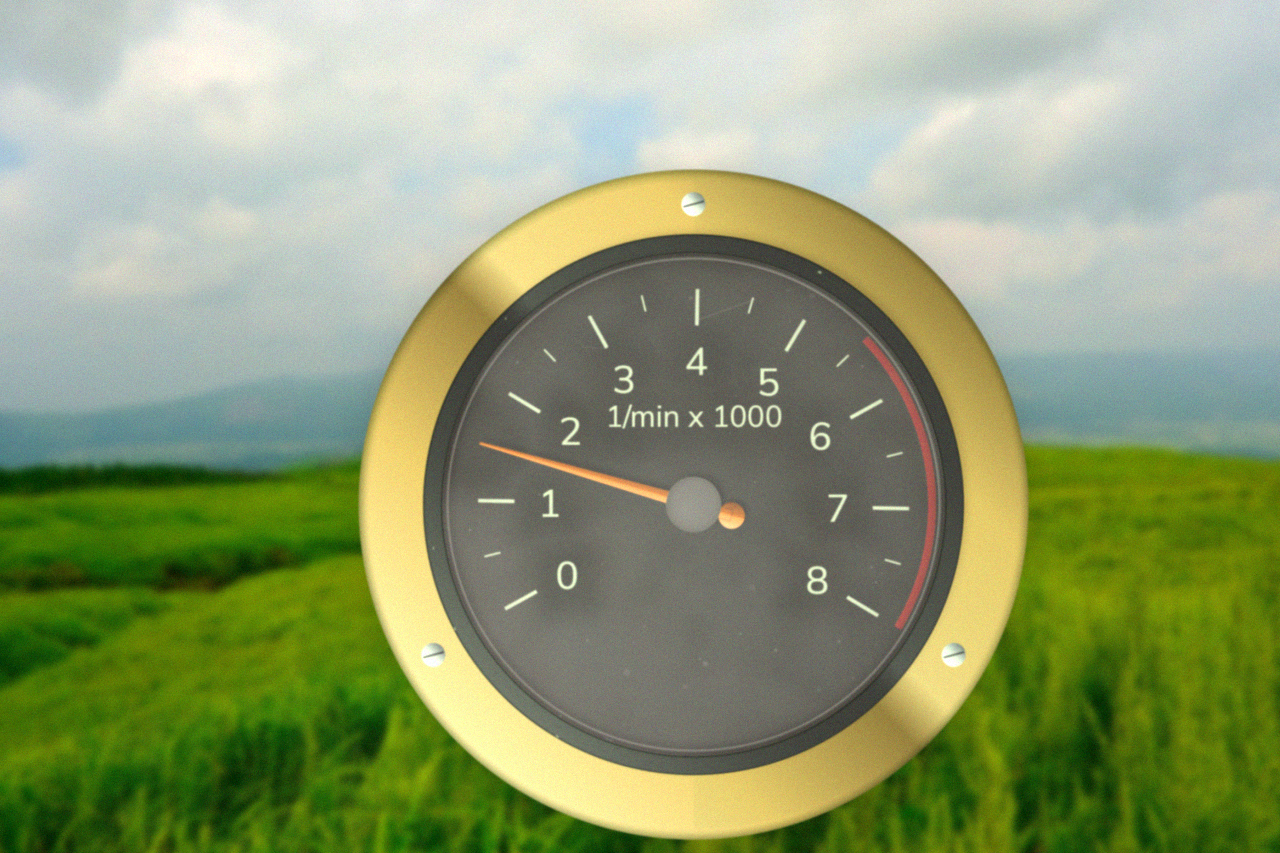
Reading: 1500 rpm
